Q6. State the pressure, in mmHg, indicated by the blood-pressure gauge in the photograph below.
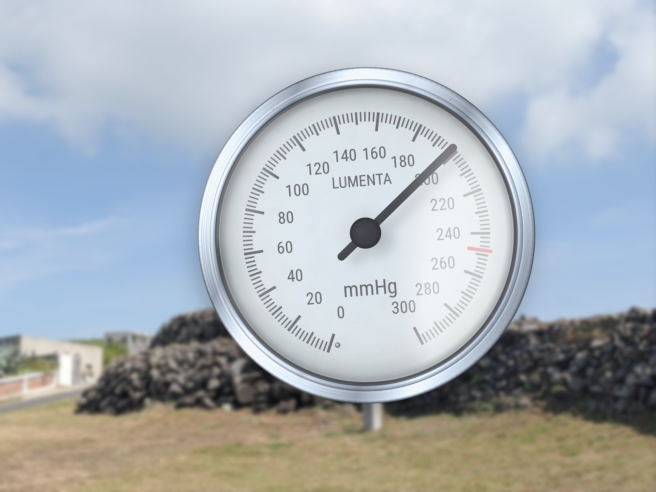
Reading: 198 mmHg
